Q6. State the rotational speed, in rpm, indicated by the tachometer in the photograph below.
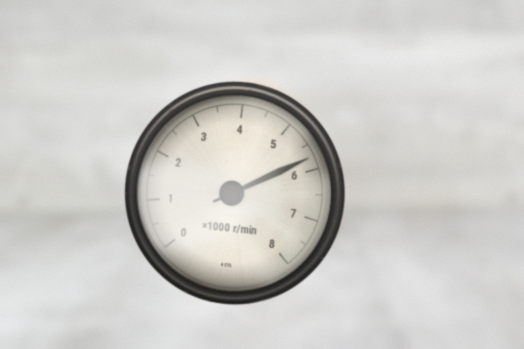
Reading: 5750 rpm
